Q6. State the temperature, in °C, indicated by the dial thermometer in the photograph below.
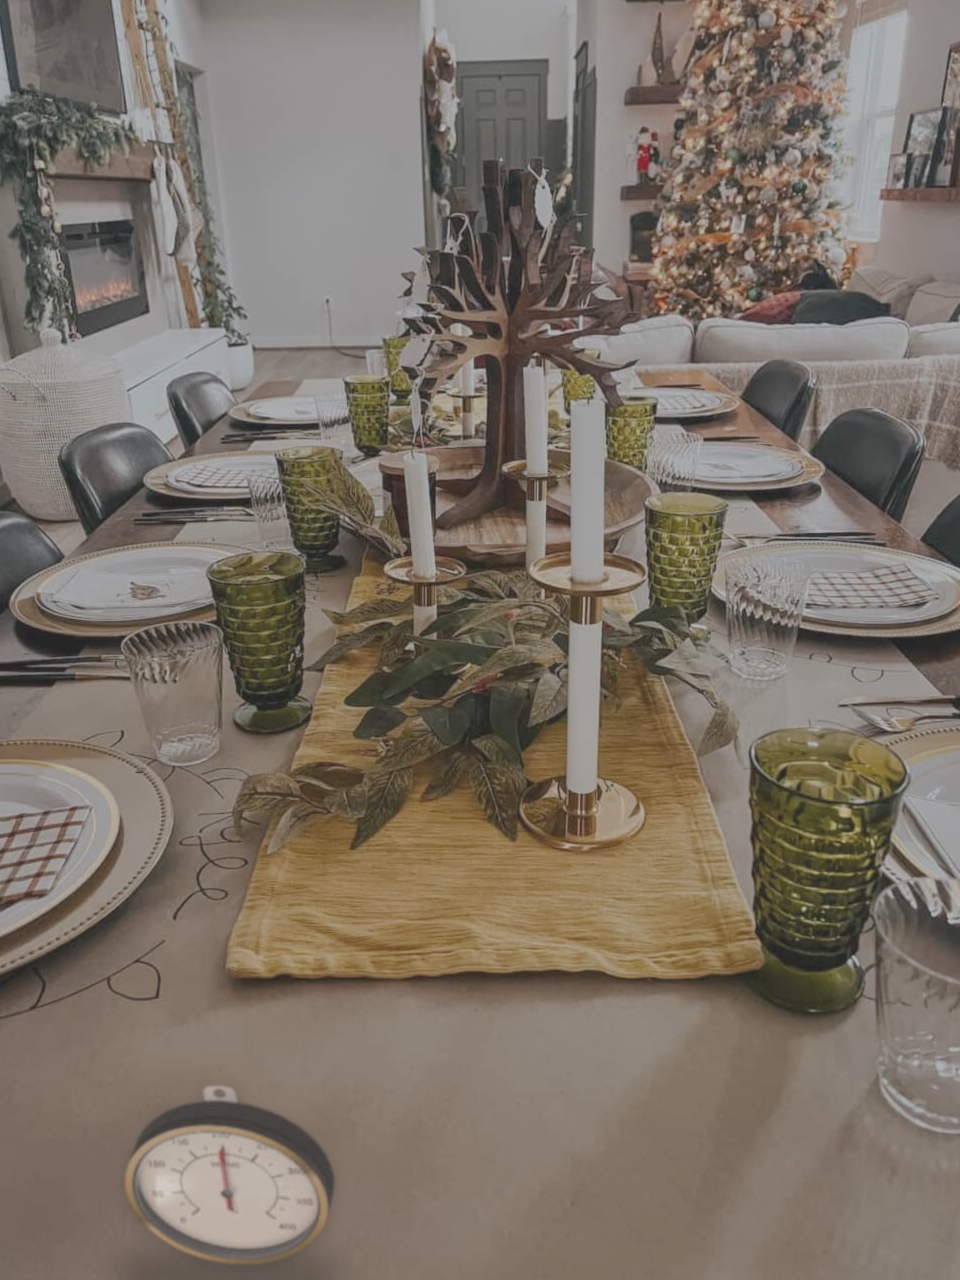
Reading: 200 °C
